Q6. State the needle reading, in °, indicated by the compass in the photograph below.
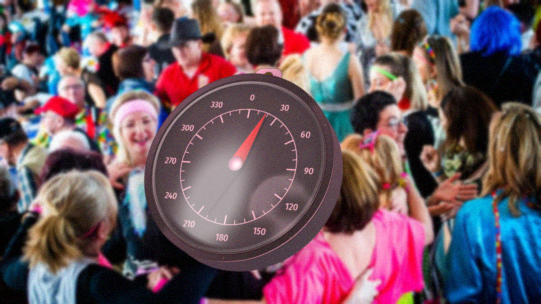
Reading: 20 °
